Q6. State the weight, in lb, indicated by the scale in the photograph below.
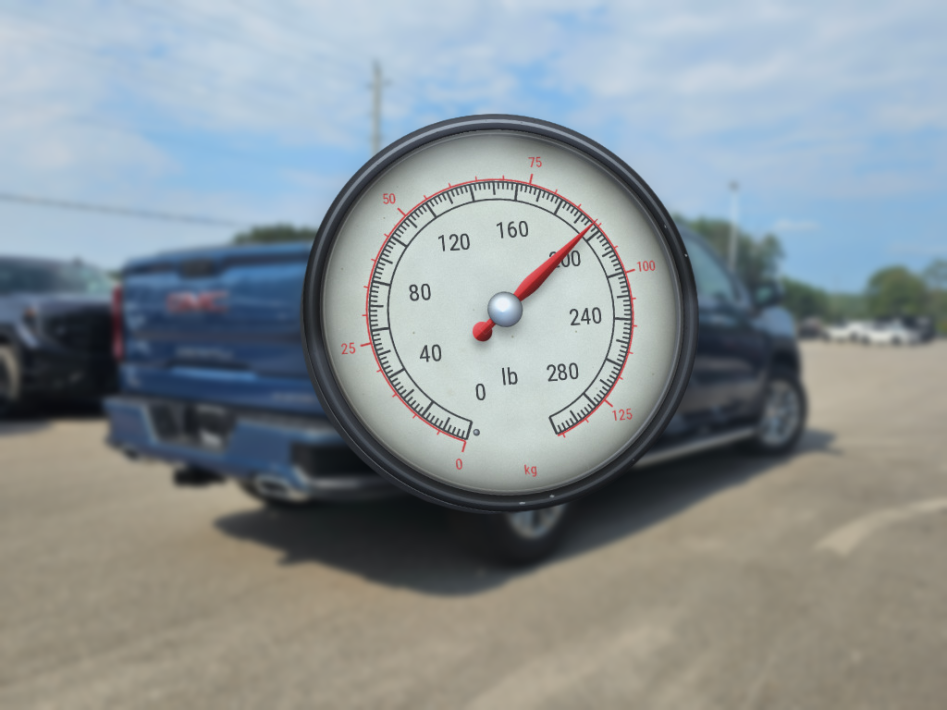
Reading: 196 lb
